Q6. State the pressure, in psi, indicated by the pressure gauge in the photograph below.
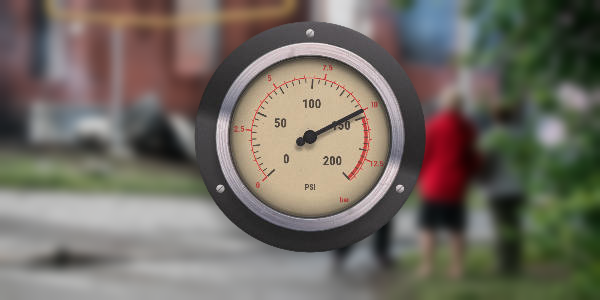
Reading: 145 psi
